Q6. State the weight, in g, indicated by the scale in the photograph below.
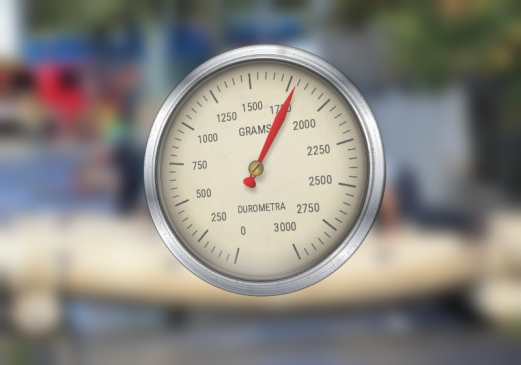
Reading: 1800 g
